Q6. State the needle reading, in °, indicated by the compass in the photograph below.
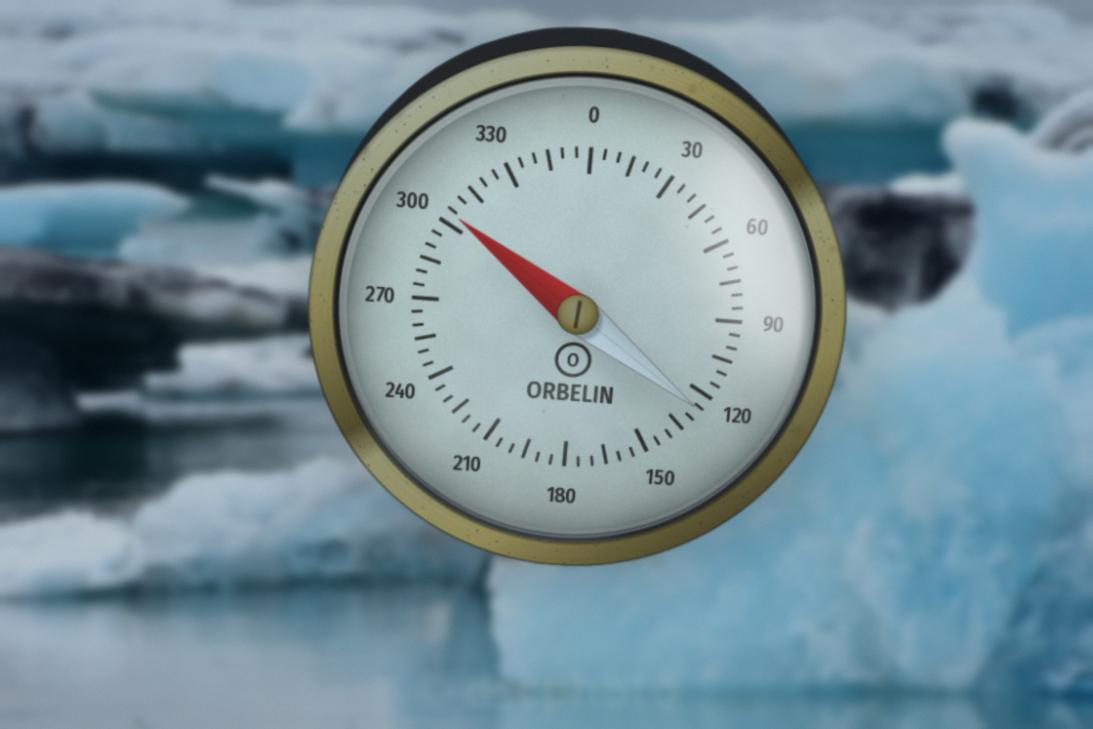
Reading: 305 °
